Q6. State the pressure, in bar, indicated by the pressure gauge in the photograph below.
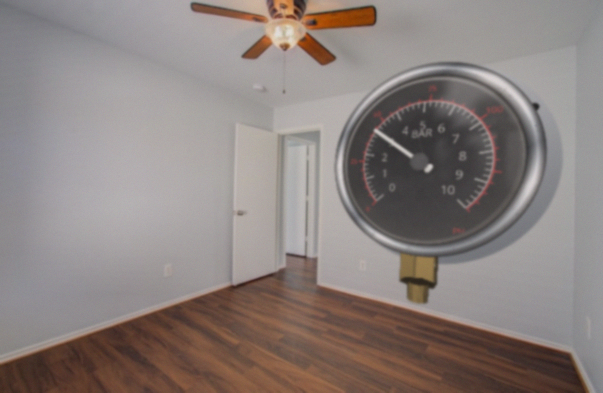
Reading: 3 bar
